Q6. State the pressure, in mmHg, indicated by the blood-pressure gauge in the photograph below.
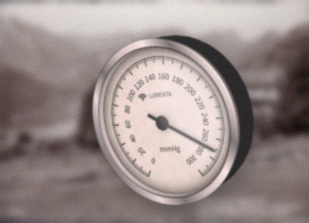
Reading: 270 mmHg
